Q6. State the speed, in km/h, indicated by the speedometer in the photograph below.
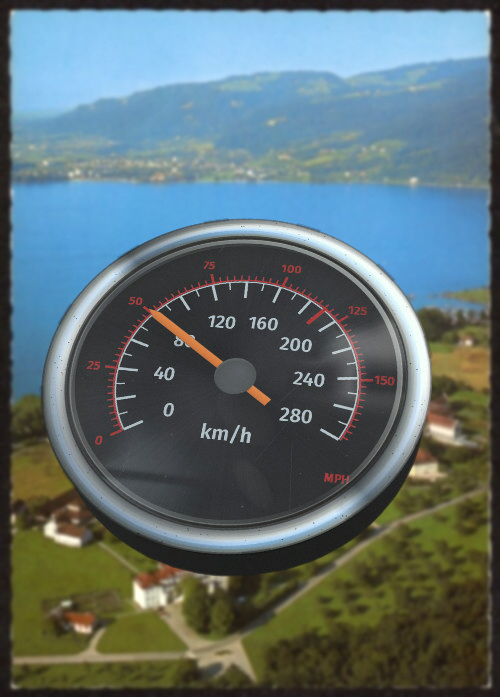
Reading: 80 km/h
